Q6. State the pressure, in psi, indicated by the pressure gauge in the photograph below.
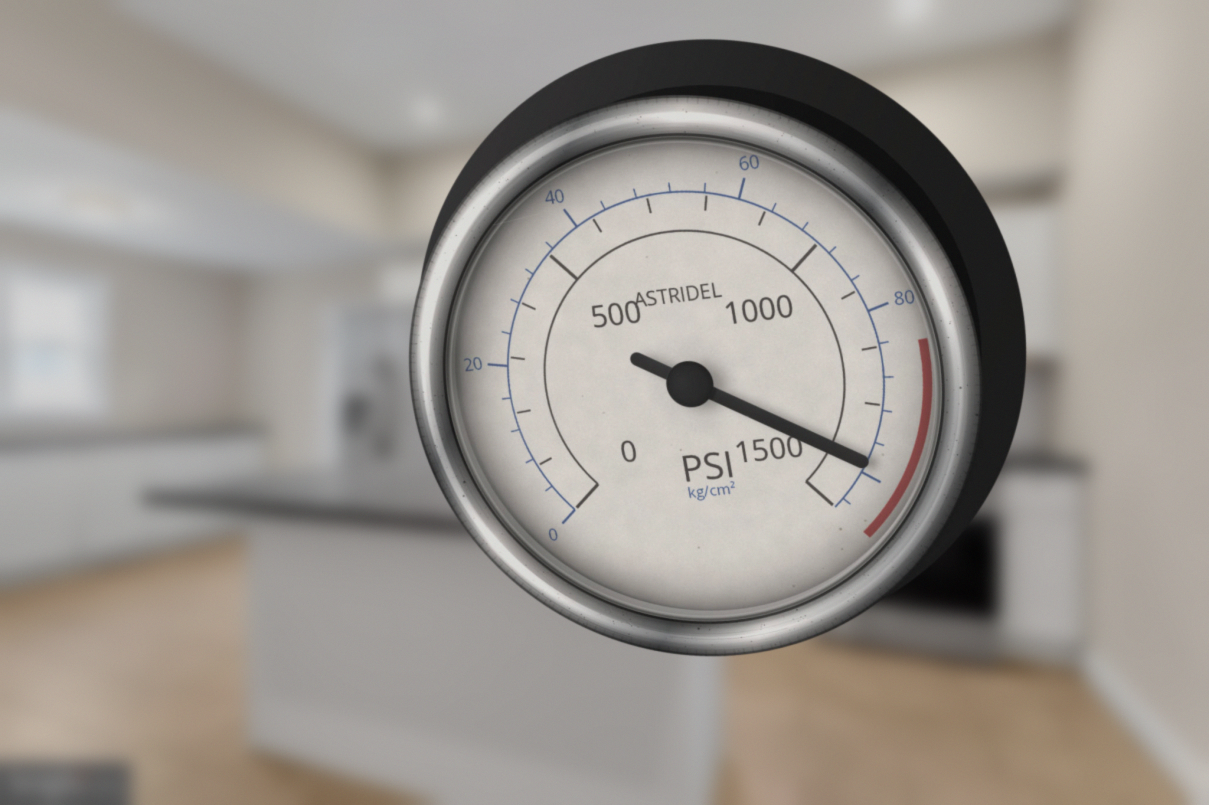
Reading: 1400 psi
